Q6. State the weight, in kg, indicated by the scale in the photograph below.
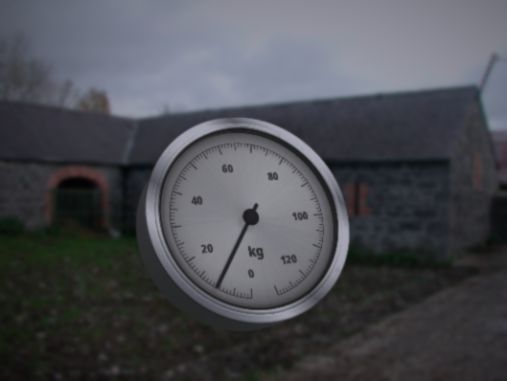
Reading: 10 kg
